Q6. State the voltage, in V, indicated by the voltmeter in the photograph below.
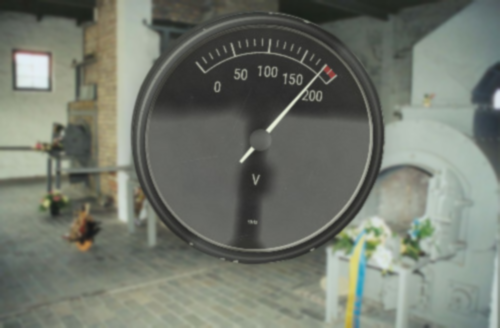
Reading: 180 V
